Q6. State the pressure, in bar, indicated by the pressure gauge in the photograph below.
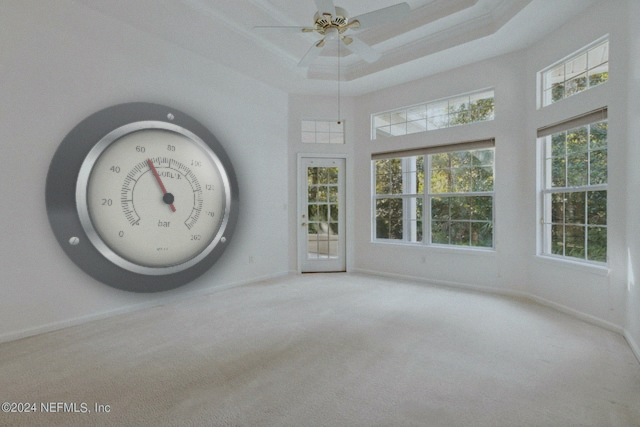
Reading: 60 bar
